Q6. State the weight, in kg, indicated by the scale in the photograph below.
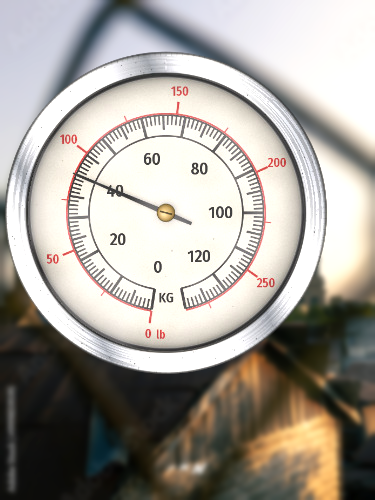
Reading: 40 kg
